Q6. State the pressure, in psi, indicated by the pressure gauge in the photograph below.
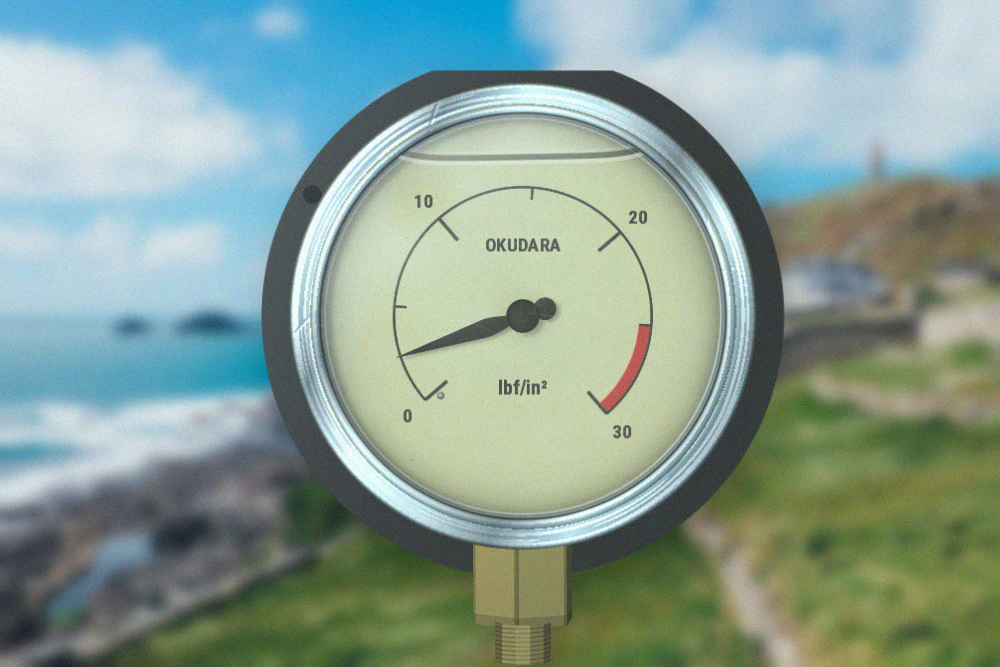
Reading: 2.5 psi
